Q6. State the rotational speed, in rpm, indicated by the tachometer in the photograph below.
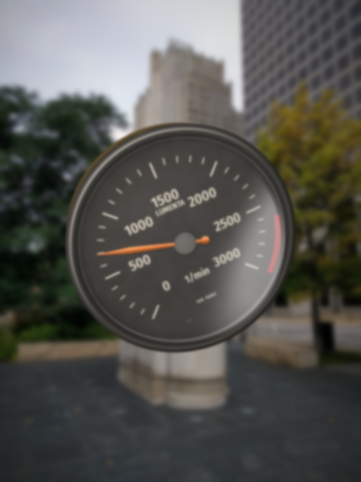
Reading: 700 rpm
